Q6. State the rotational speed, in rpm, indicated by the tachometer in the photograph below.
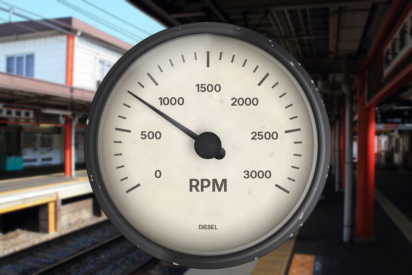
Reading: 800 rpm
